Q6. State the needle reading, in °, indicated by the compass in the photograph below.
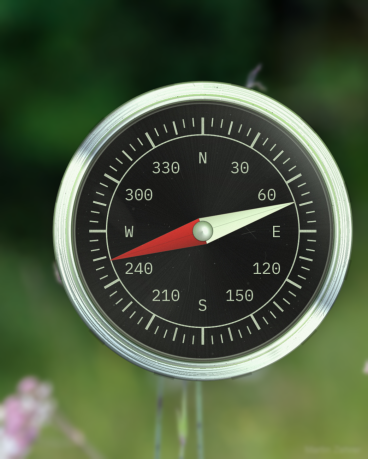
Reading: 252.5 °
